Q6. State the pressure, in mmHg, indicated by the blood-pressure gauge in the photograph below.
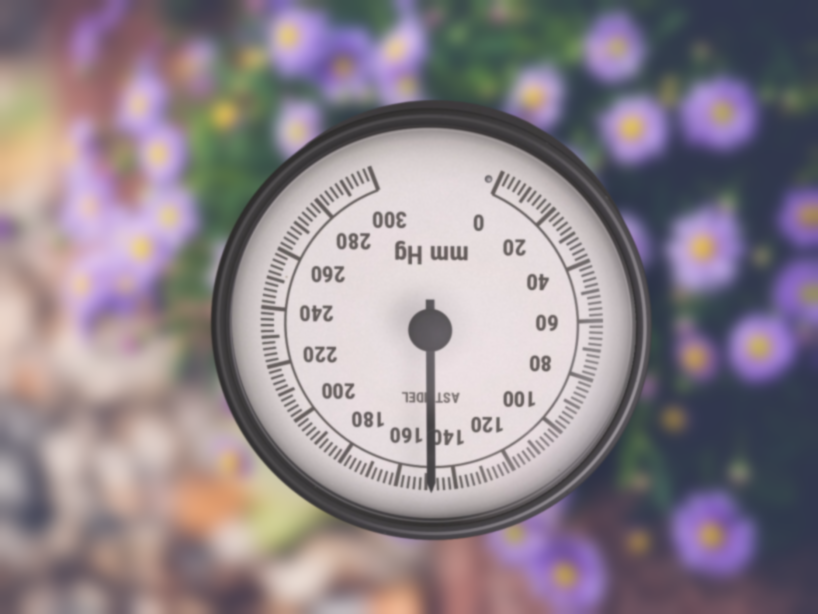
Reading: 148 mmHg
